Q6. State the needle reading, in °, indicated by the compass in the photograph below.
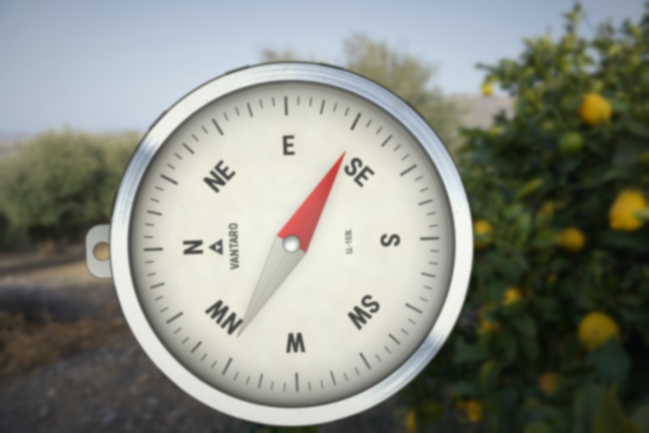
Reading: 122.5 °
